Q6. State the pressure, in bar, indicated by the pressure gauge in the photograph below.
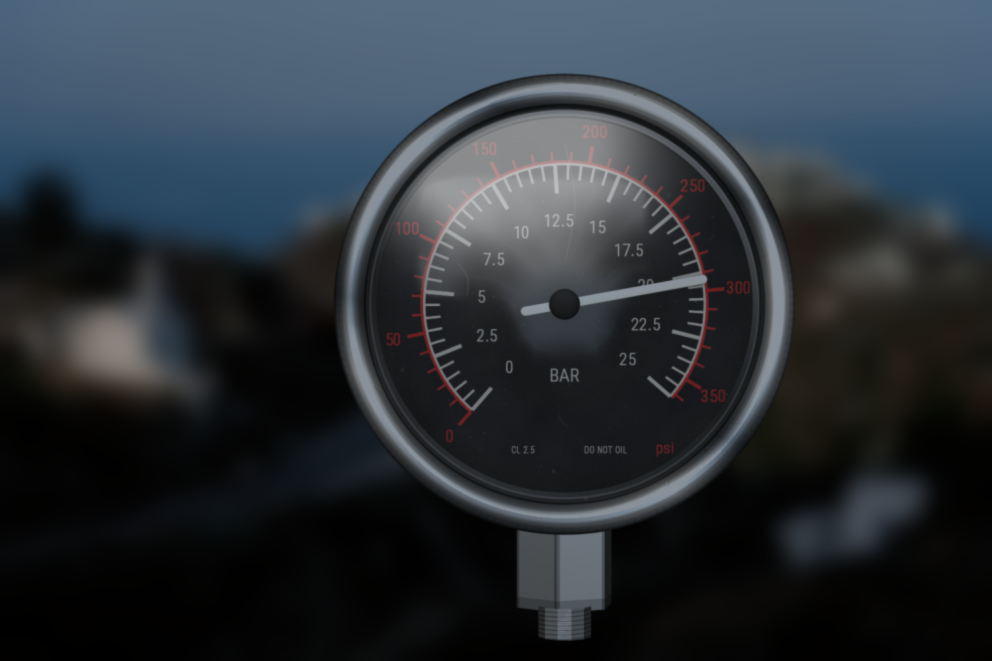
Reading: 20.25 bar
